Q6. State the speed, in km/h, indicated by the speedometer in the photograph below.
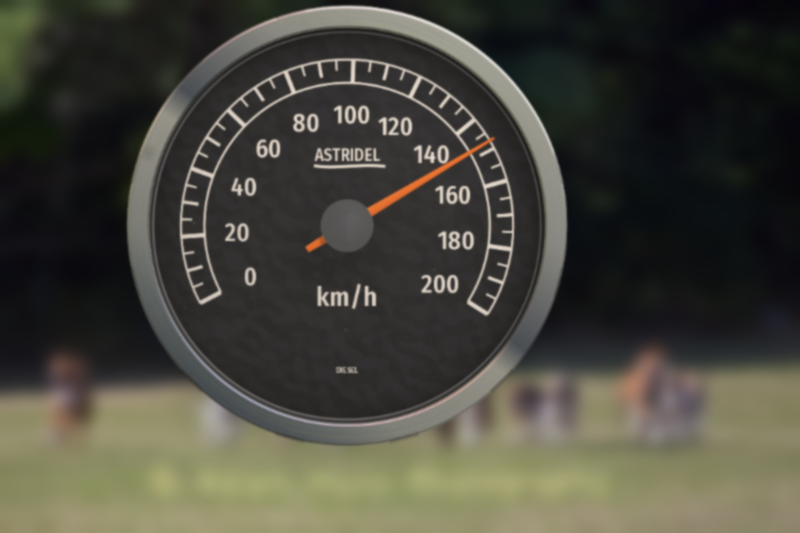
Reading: 147.5 km/h
